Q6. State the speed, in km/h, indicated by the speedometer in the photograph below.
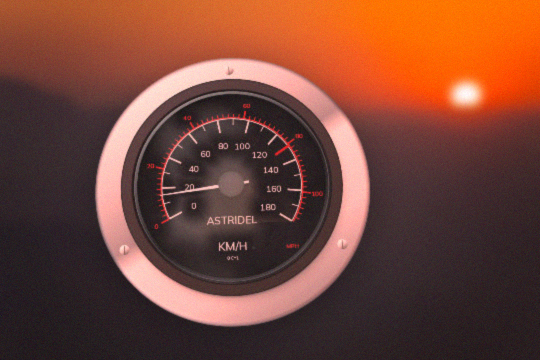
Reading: 15 km/h
